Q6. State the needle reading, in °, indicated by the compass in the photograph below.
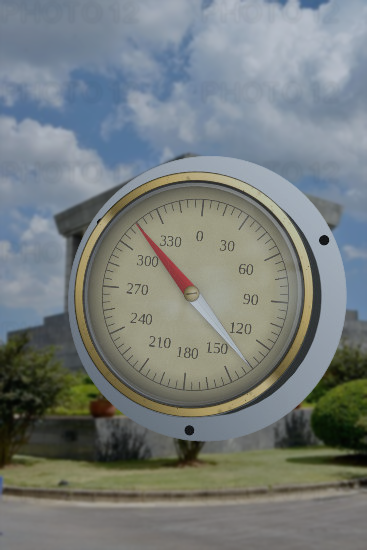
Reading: 315 °
